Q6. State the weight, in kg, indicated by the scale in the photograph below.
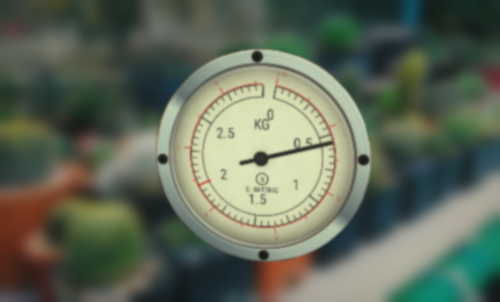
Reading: 0.55 kg
